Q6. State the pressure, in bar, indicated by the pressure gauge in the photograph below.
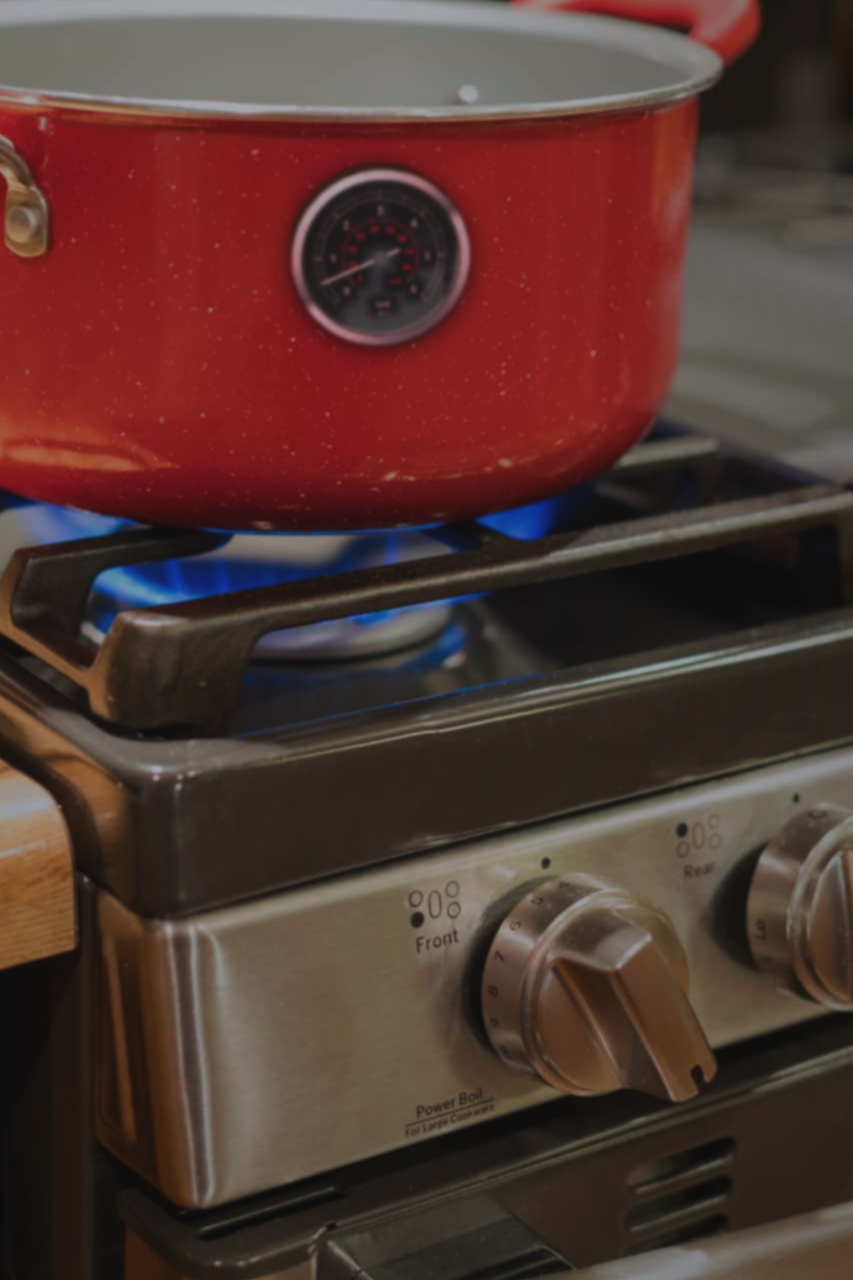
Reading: 0.5 bar
